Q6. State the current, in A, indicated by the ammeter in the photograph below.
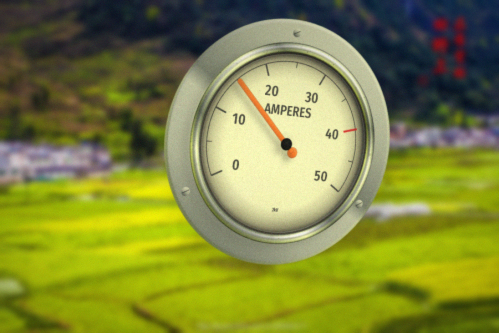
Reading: 15 A
